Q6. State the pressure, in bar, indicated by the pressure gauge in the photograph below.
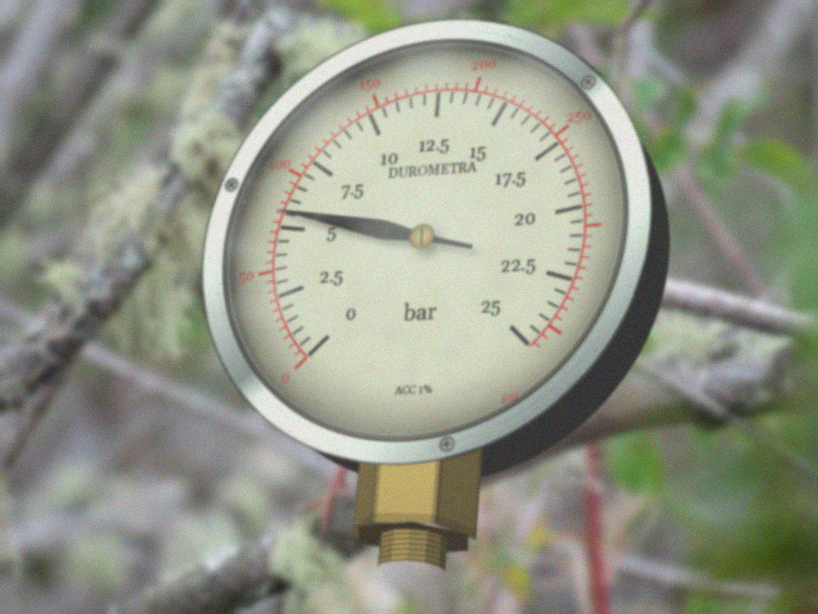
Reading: 5.5 bar
